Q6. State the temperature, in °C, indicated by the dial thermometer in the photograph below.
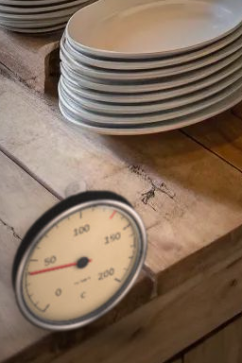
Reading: 40 °C
